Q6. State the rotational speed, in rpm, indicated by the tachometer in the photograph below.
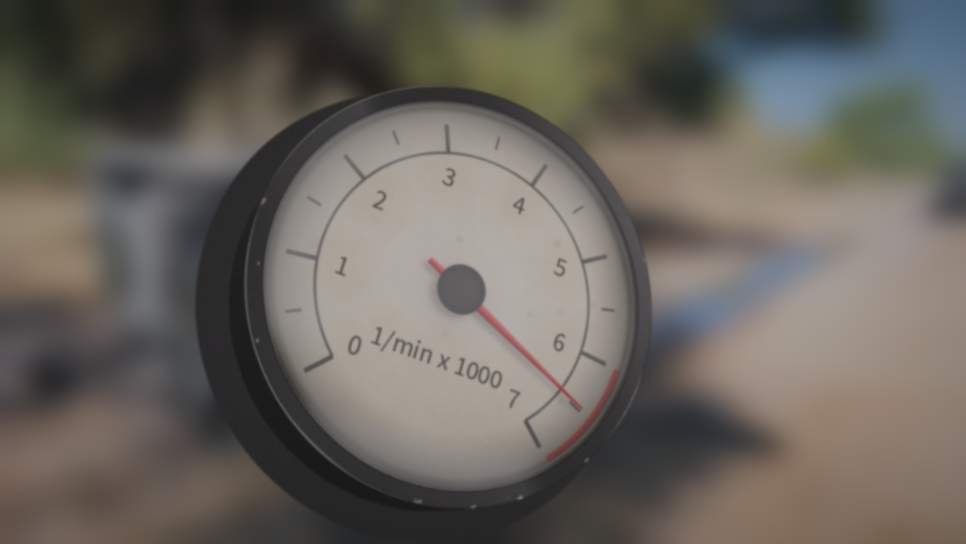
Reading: 6500 rpm
